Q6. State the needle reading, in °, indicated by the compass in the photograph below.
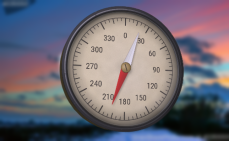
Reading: 200 °
